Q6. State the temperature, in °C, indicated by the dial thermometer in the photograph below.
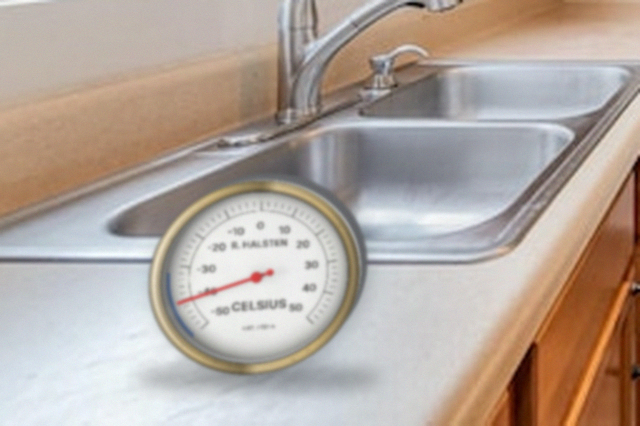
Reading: -40 °C
